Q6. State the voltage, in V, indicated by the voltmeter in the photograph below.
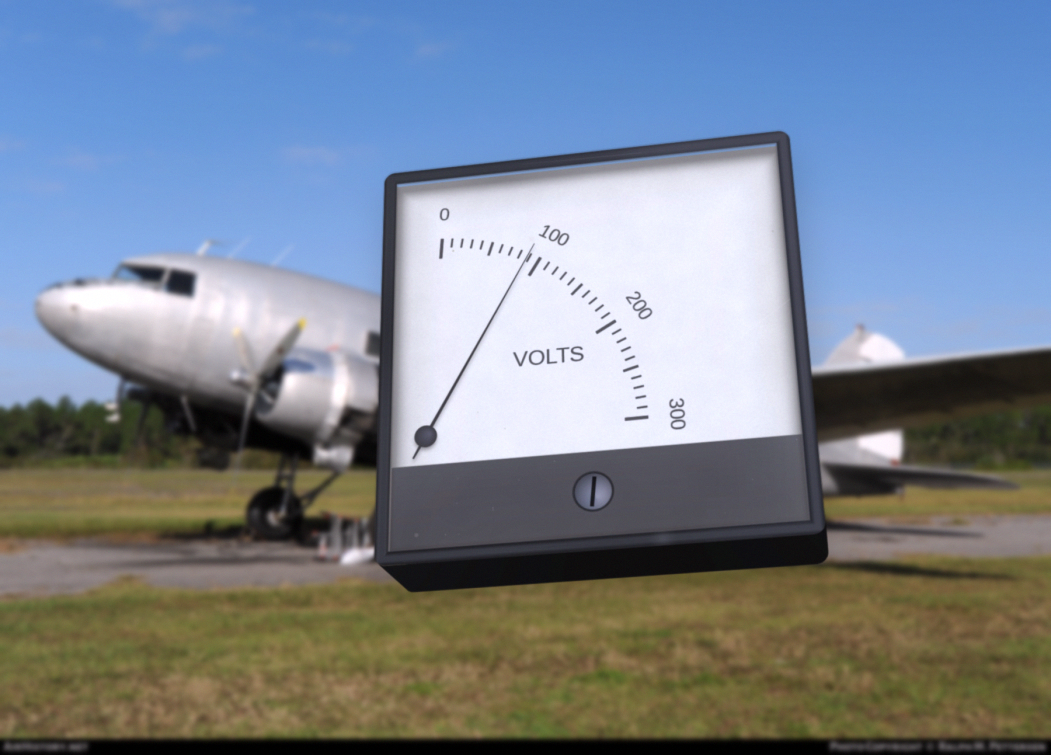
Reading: 90 V
